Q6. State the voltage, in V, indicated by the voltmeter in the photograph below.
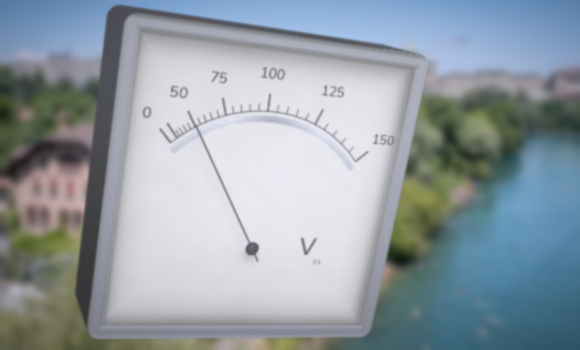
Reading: 50 V
